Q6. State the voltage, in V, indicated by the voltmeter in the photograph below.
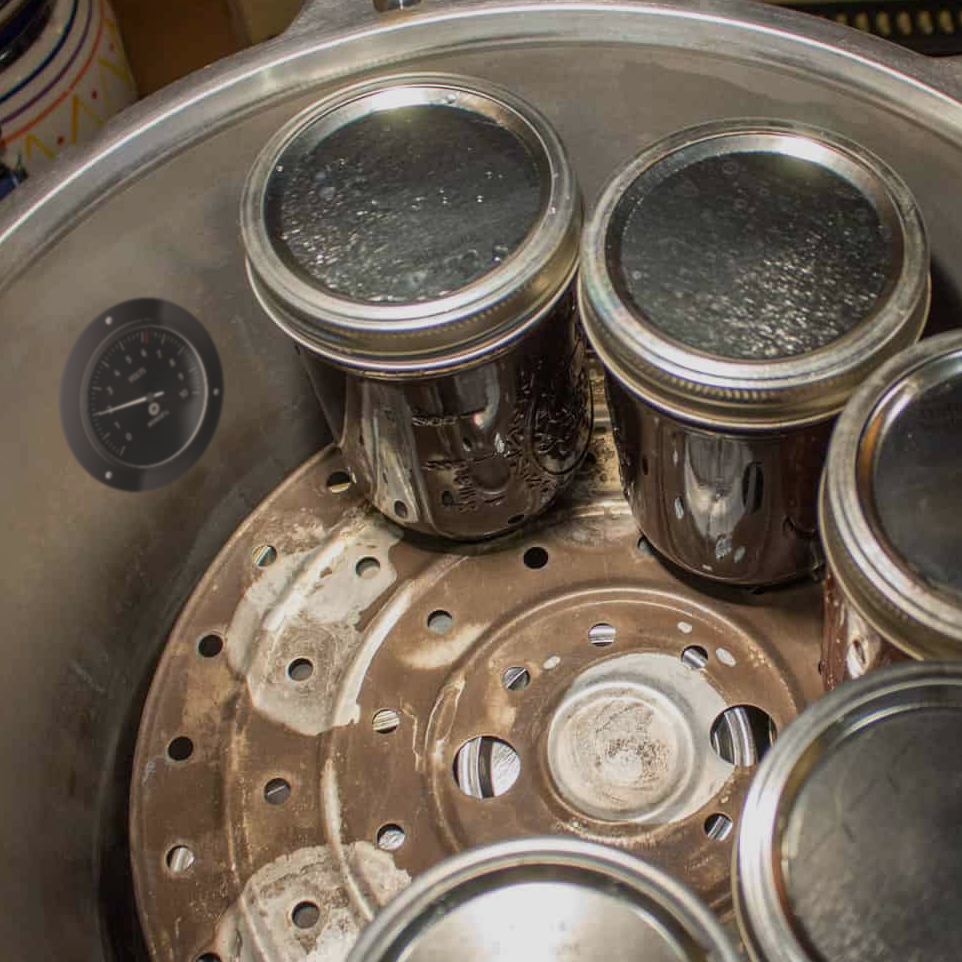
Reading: 2 V
